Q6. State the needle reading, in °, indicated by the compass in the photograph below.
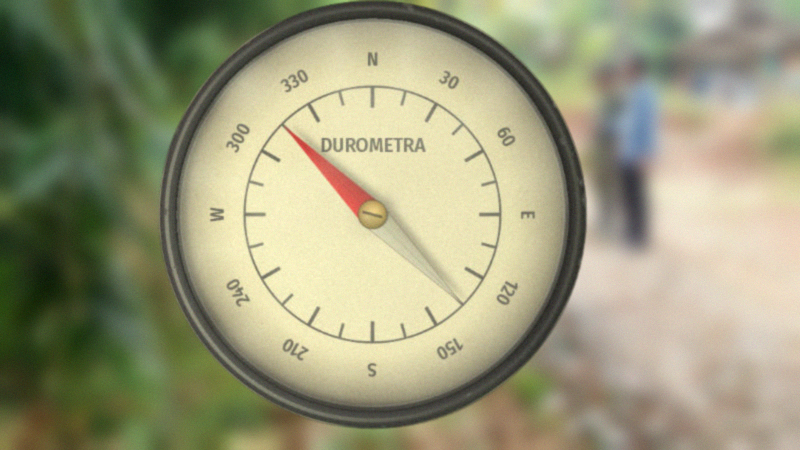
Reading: 315 °
